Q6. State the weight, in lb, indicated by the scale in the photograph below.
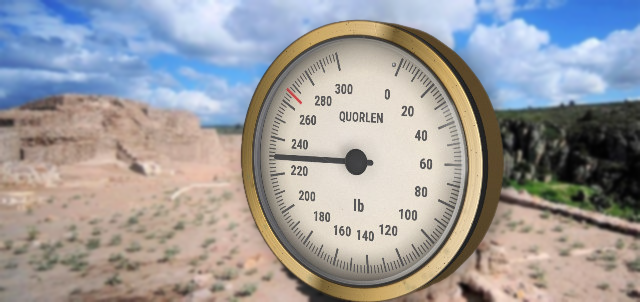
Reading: 230 lb
